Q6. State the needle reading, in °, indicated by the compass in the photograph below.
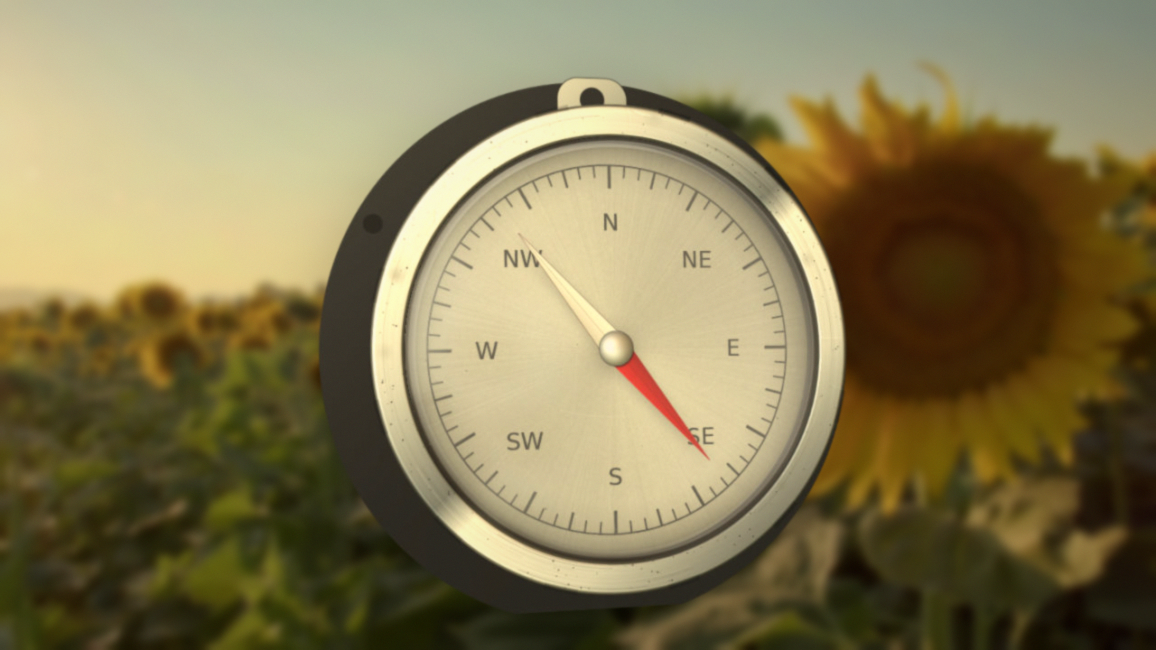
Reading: 140 °
